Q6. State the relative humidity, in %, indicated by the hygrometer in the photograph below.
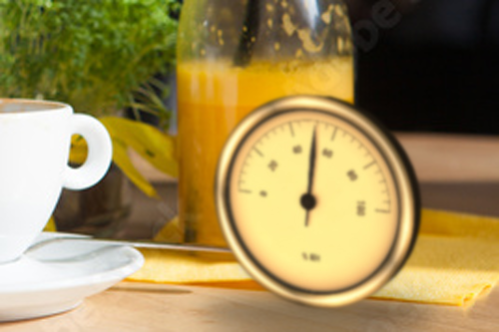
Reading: 52 %
